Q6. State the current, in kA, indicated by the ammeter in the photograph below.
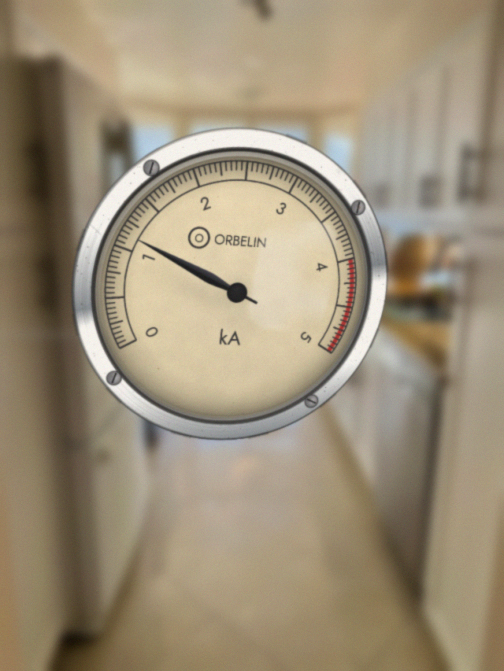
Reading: 1.15 kA
